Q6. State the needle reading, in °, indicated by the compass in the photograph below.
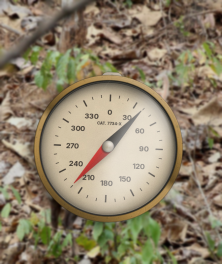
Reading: 220 °
